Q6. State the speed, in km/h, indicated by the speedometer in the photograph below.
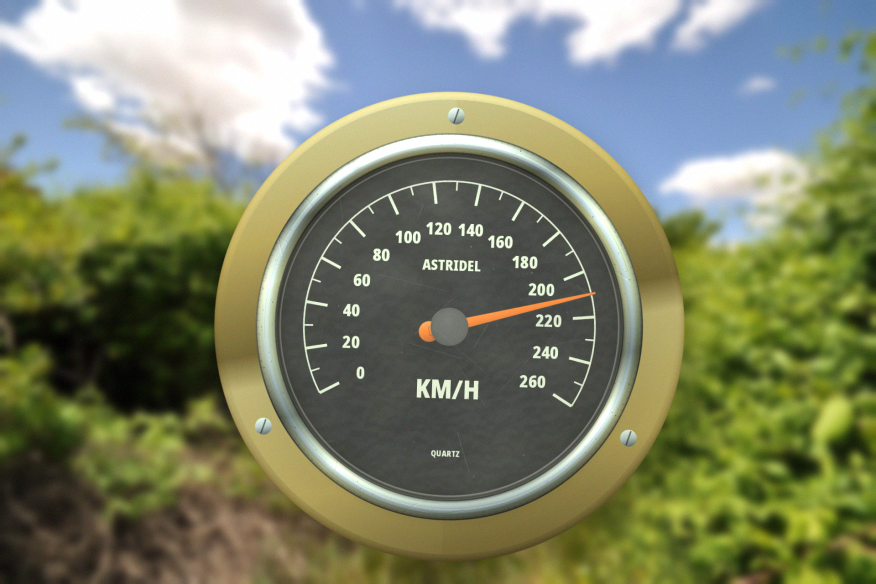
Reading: 210 km/h
